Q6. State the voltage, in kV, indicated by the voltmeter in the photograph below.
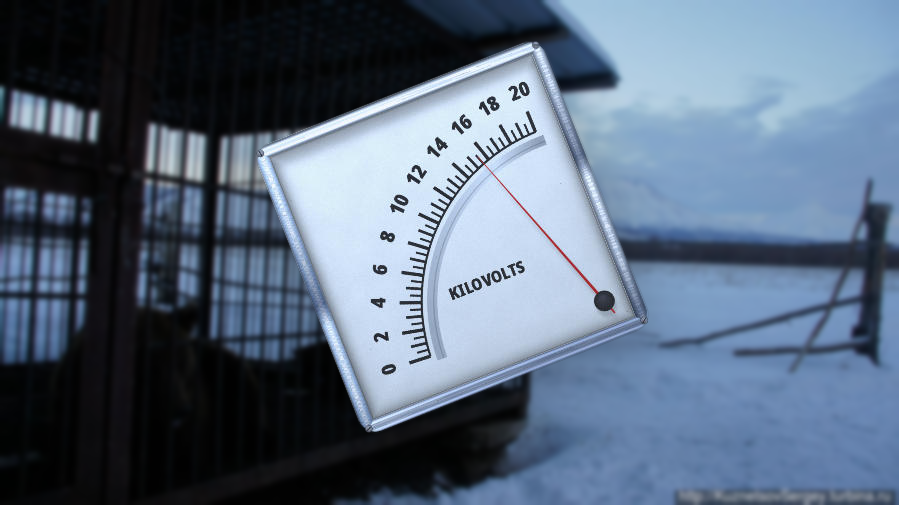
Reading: 15.5 kV
